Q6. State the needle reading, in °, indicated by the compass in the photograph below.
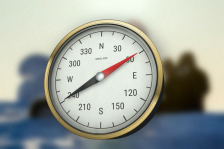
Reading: 60 °
